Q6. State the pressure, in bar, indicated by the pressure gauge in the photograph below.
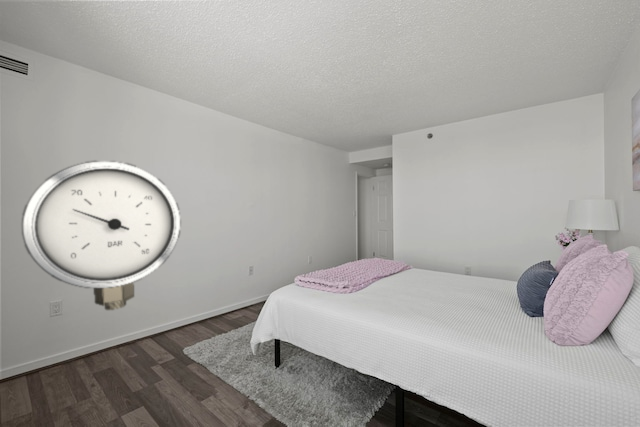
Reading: 15 bar
